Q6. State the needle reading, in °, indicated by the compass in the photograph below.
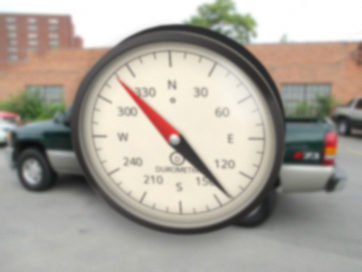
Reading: 320 °
